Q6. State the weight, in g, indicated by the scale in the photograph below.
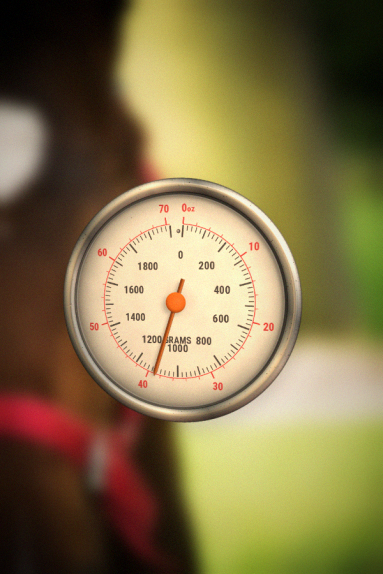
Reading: 1100 g
